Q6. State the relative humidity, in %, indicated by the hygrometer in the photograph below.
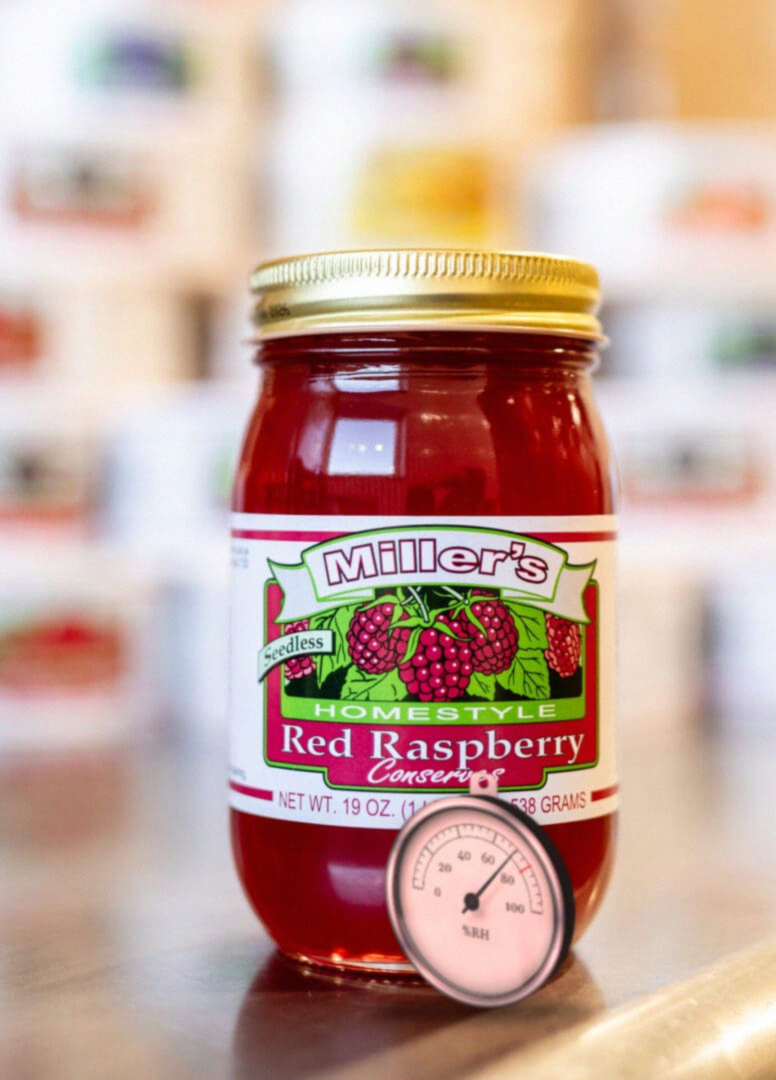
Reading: 72 %
